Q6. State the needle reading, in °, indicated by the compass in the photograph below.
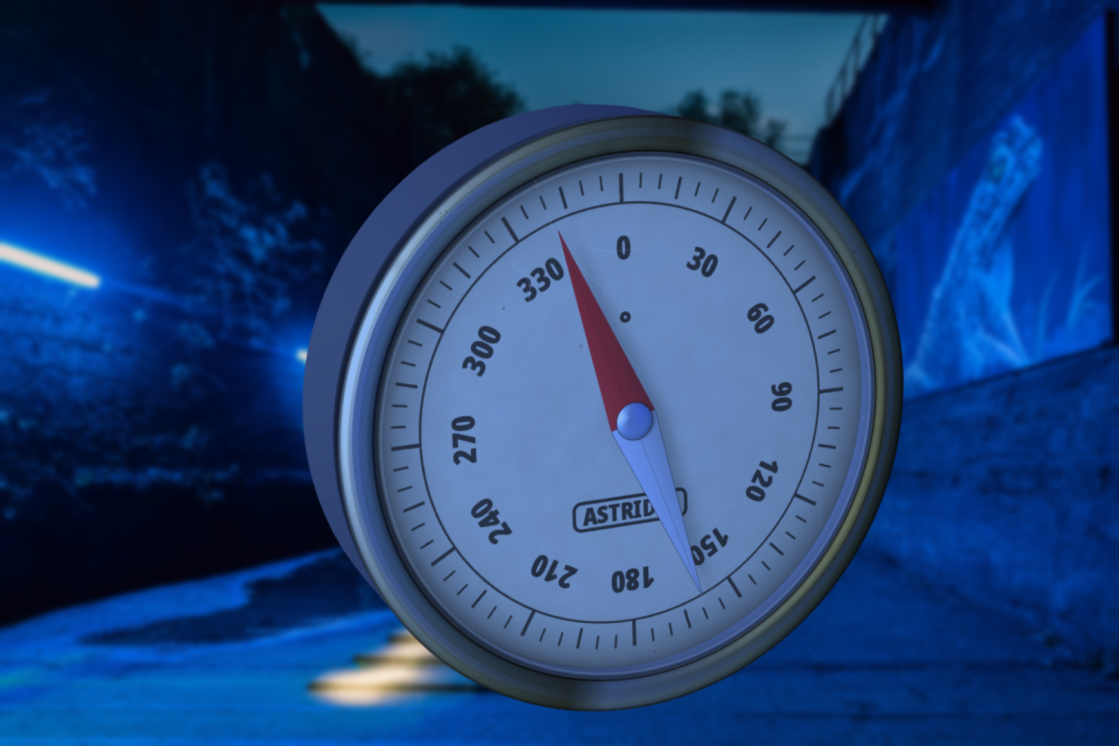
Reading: 340 °
